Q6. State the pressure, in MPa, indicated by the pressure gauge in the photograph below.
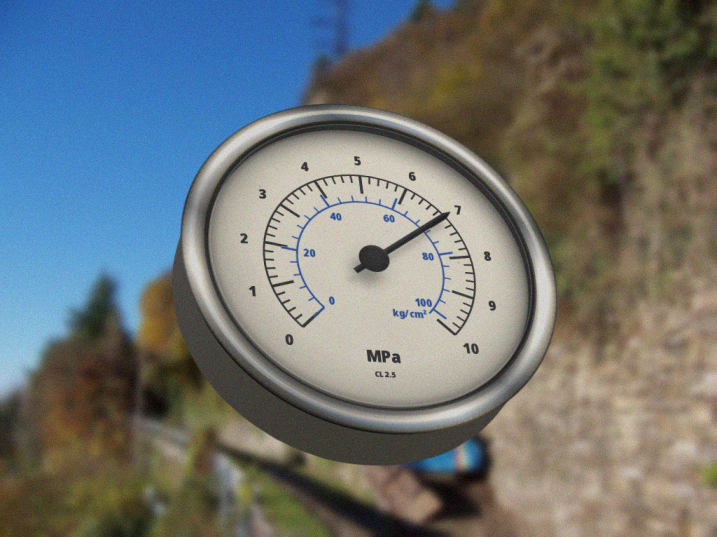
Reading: 7 MPa
